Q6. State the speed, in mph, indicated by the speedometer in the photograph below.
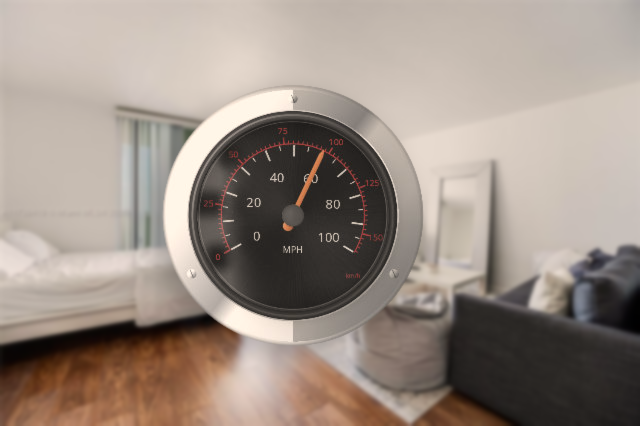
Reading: 60 mph
